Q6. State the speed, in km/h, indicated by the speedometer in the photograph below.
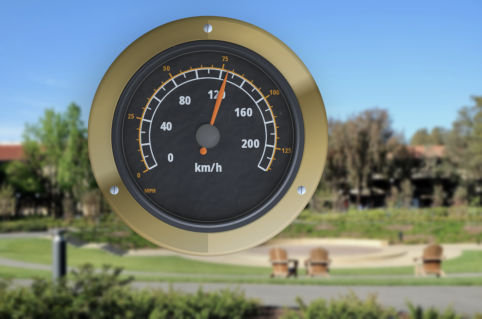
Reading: 125 km/h
